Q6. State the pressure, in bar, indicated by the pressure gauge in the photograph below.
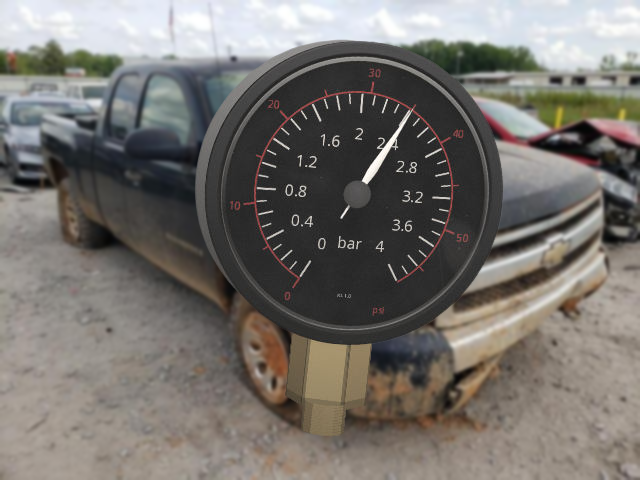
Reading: 2.4 bar
